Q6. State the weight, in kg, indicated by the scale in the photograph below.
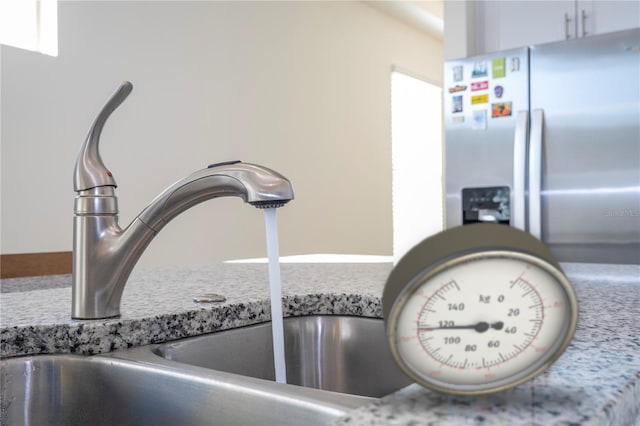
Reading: 120 kg
